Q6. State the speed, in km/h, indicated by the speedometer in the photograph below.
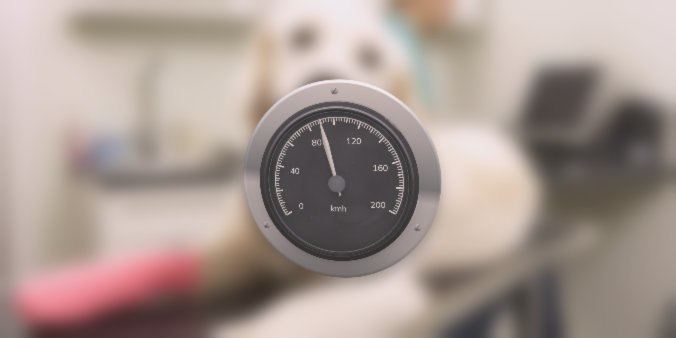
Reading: 90 km/h
